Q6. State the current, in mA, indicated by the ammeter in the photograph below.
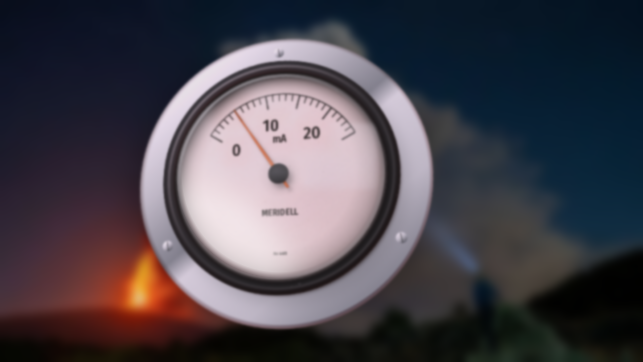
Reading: 5 mA
